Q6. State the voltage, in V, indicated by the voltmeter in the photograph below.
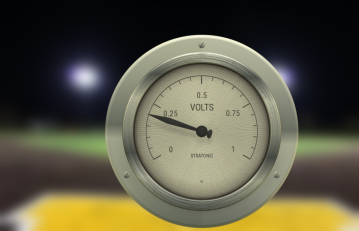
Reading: 0.2 V
